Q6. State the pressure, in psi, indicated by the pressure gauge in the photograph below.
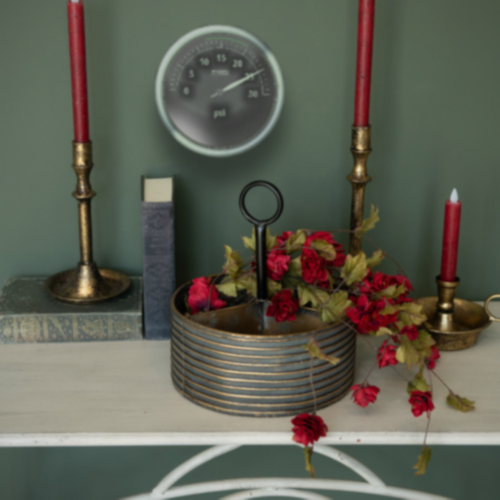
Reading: 25 psi
